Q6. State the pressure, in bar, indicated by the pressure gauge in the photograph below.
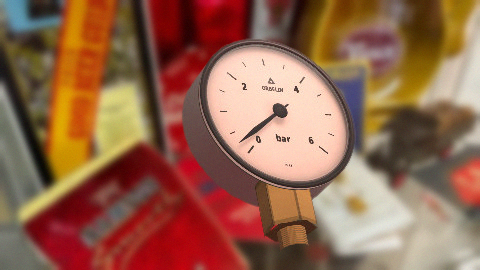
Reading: 0.25 bar
